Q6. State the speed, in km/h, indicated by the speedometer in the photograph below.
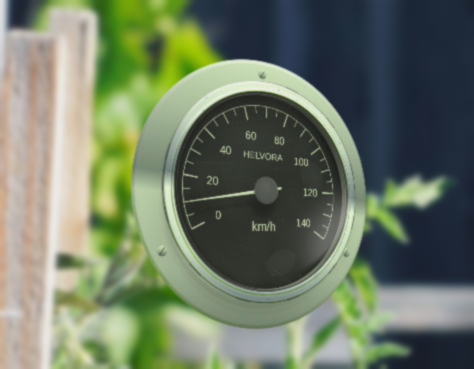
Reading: 10 km/h
